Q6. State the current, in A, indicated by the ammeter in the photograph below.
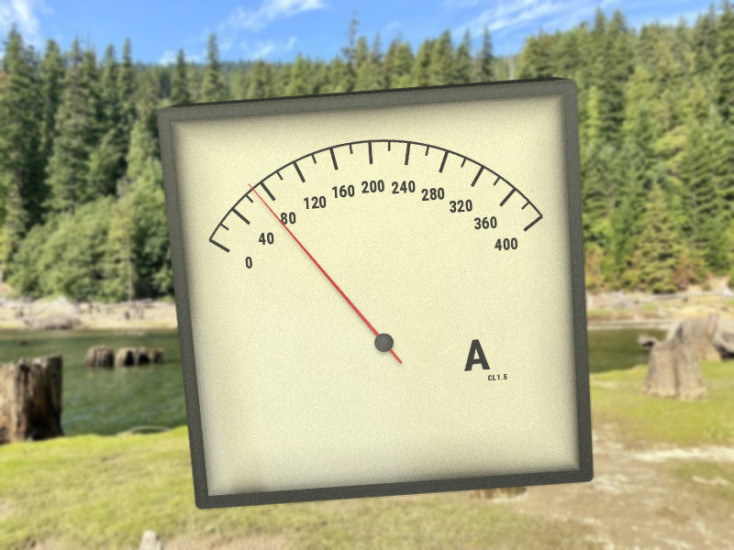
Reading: 70 A
